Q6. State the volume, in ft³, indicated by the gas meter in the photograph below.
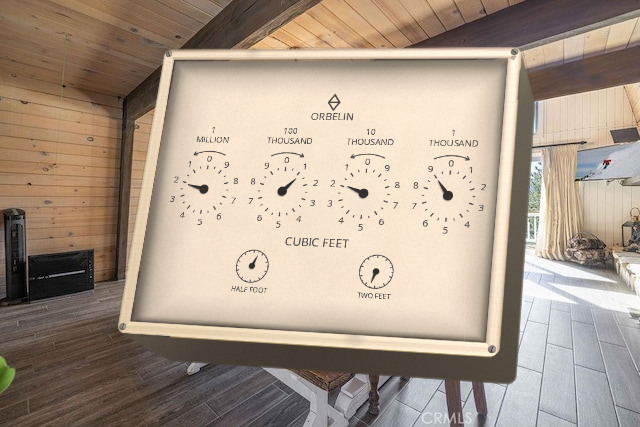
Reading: 211900 ft³
